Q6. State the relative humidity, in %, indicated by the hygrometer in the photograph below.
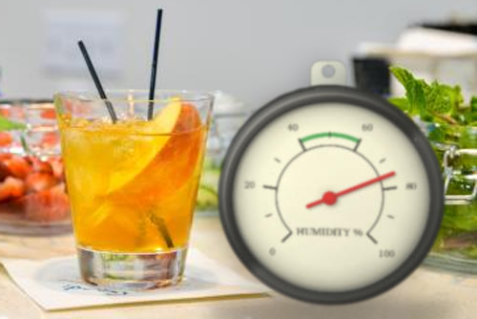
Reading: 75 %
